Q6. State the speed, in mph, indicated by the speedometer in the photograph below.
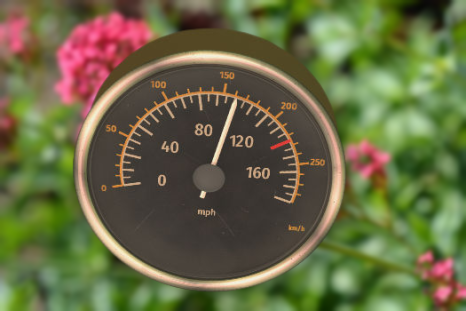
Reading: 100 mph
